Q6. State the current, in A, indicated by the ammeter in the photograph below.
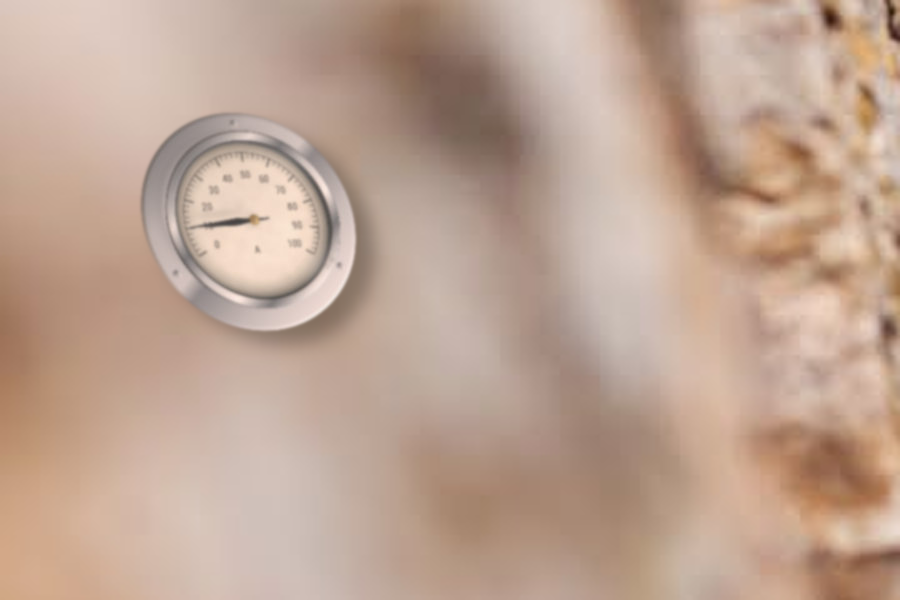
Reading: 10 A
